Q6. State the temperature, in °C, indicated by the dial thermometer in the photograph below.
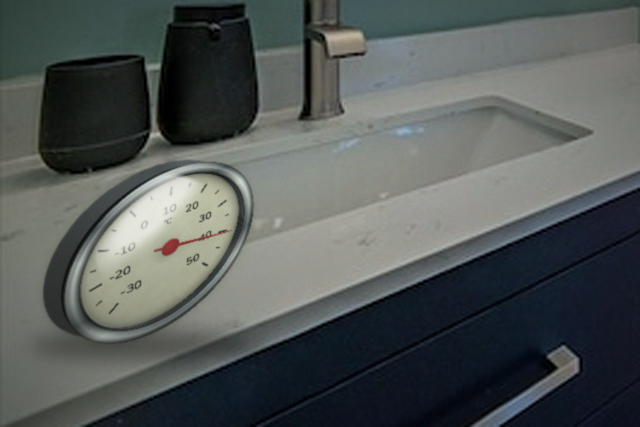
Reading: 40 °C
